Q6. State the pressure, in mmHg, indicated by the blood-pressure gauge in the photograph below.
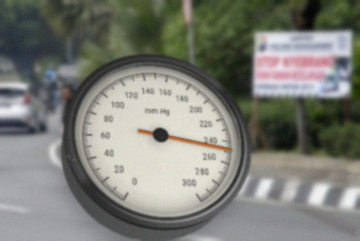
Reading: 250 mmHg
